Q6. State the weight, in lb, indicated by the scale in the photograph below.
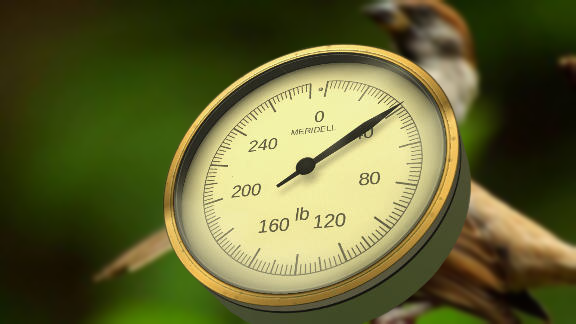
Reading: 40 lb
